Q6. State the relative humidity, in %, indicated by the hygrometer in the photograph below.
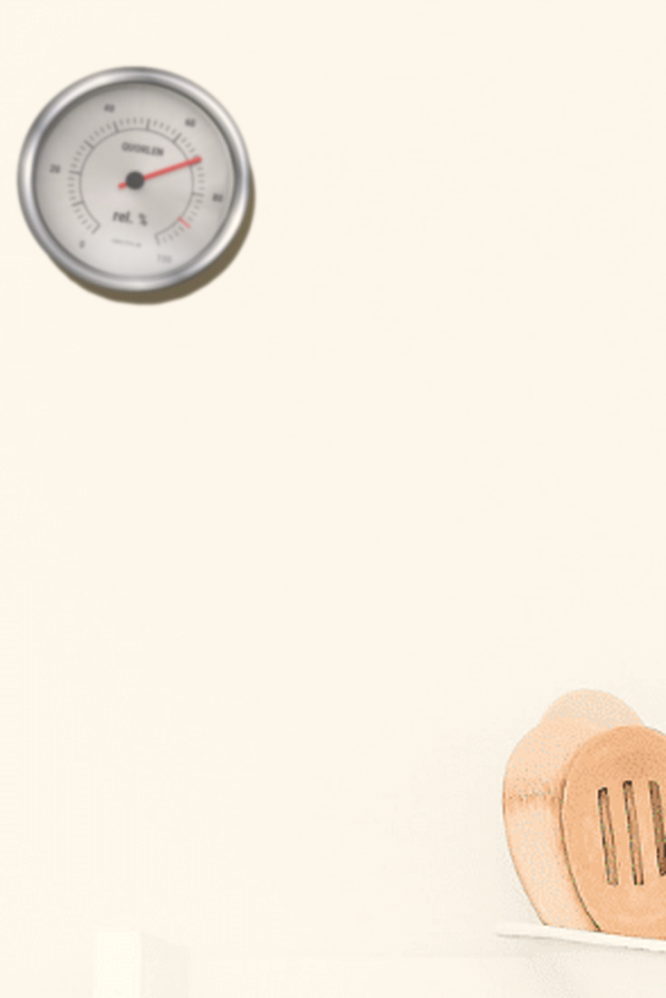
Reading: 70 %
